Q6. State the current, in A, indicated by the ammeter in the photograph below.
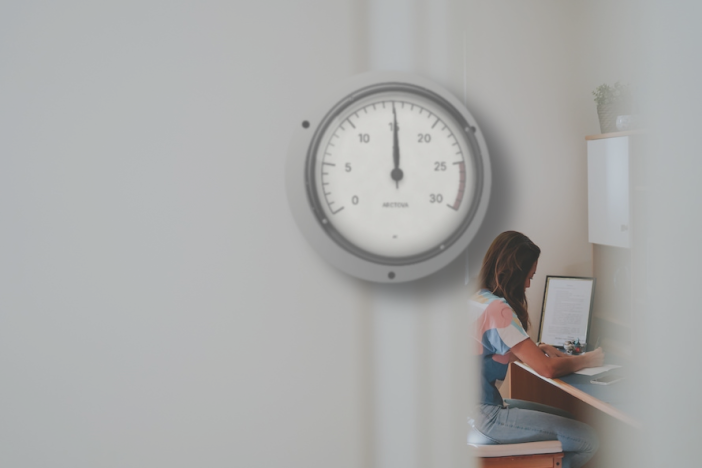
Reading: 15 A
